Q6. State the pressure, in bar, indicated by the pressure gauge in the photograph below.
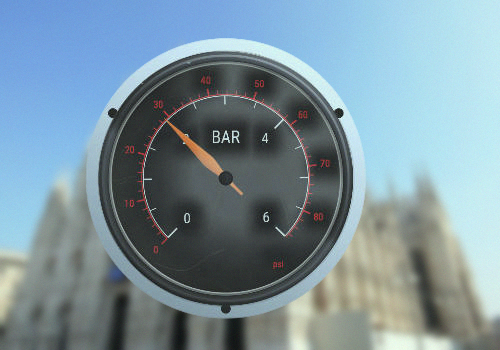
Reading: 2 bar
